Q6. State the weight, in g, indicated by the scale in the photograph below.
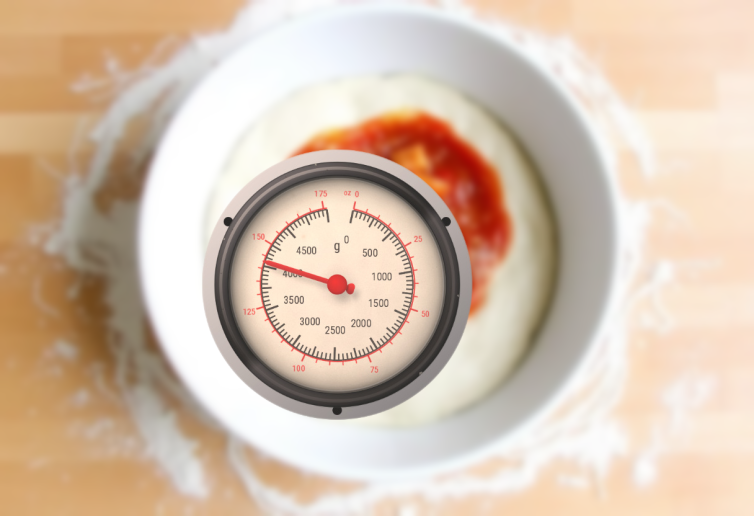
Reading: 4050 g
